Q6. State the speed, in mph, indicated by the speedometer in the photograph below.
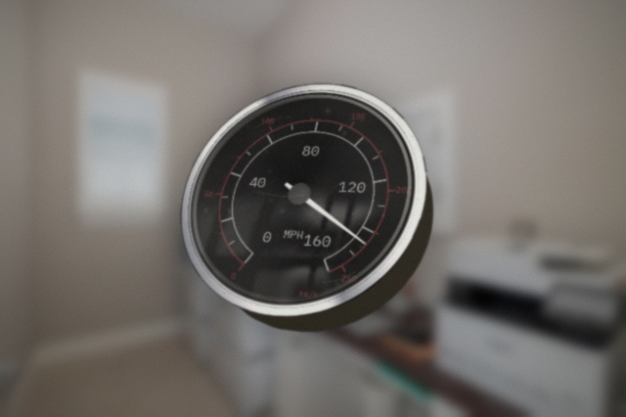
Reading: 145 mph
